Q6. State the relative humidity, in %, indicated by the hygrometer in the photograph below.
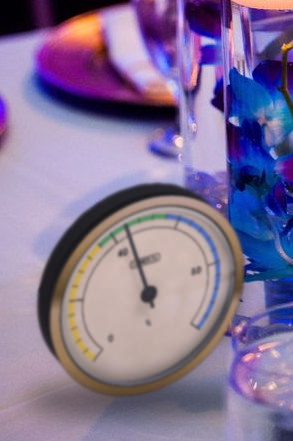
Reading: 44 %
